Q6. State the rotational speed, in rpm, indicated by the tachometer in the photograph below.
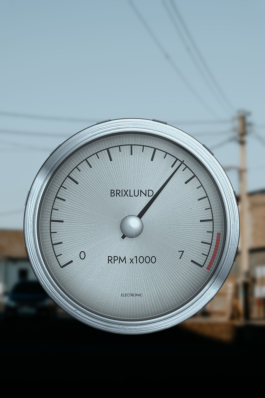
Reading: 4625 rpm
